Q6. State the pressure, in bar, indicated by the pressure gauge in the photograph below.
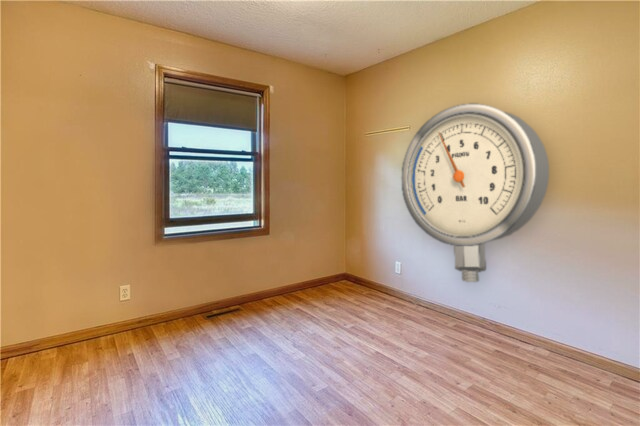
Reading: 4 bar
